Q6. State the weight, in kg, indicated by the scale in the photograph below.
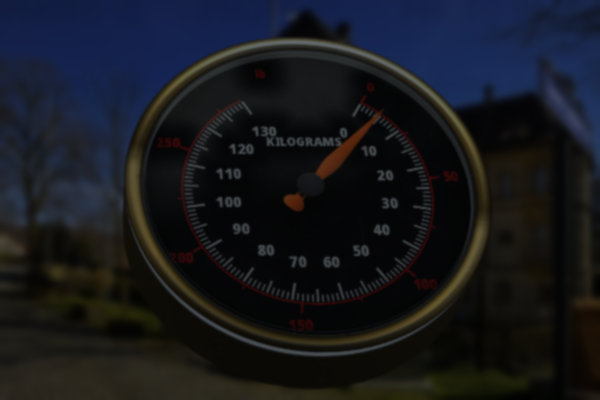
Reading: 5 kg
